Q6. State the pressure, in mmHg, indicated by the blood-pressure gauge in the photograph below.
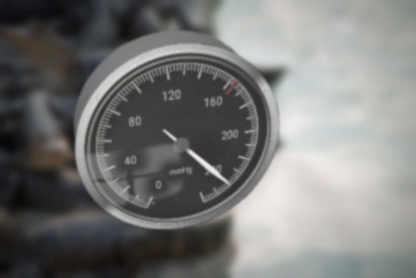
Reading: 240 mmHg
